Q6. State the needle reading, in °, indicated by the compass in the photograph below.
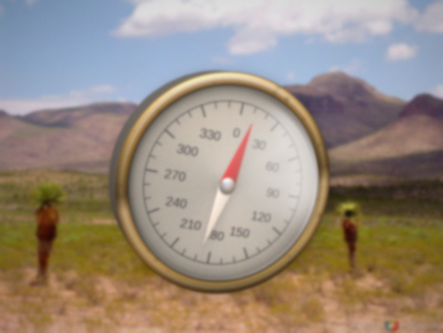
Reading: 10 °
